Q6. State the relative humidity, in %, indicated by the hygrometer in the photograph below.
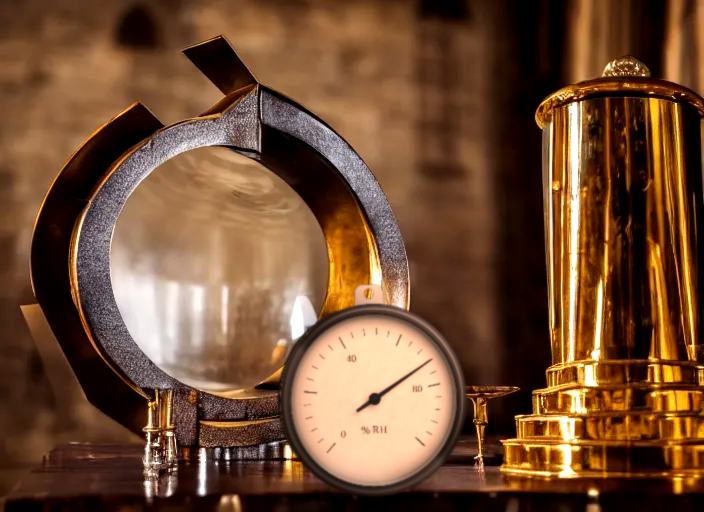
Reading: 72 %
